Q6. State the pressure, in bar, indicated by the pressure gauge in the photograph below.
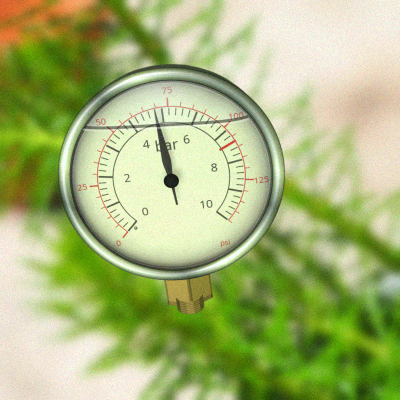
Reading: 4.8 bar
